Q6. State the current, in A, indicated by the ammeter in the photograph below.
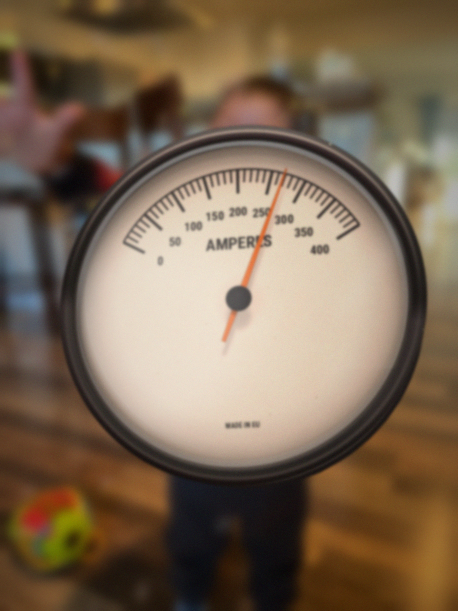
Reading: 270 A
